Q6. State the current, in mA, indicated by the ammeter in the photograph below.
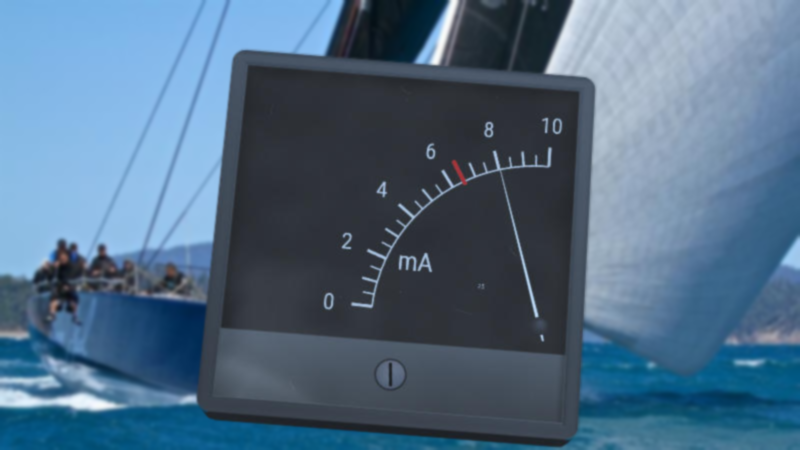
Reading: 8 mA
